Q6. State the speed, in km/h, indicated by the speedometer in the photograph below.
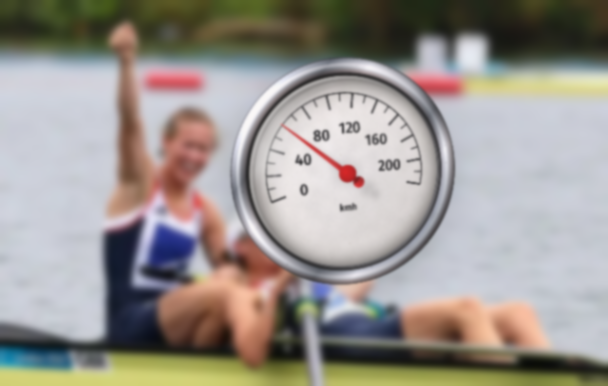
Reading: 60 km/h
